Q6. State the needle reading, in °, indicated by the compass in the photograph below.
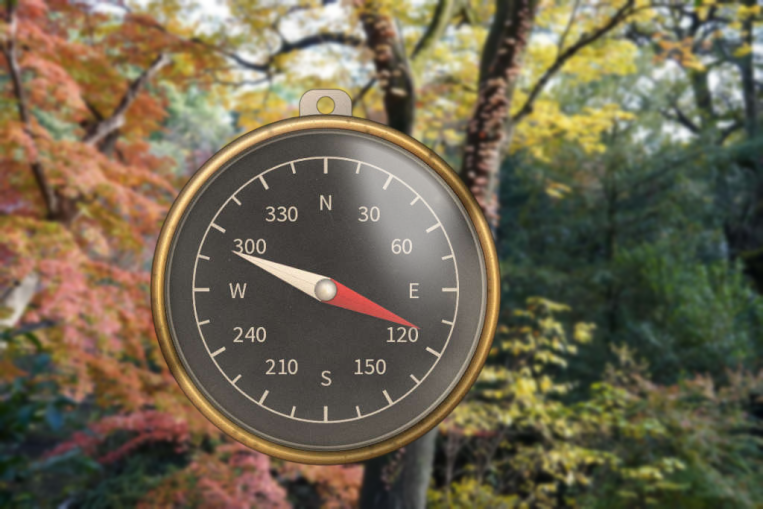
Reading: 112.5 °
